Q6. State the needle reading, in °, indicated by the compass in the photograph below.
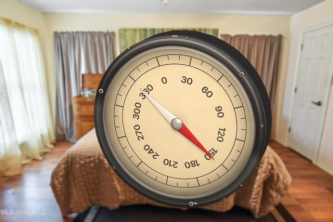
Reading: 150 °
